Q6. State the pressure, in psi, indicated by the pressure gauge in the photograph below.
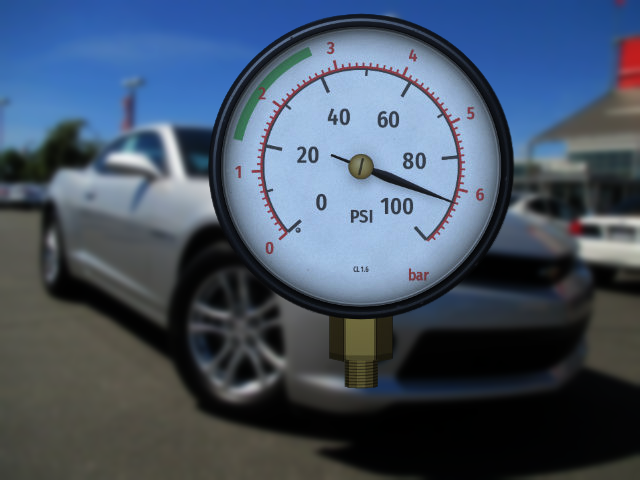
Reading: 90 psi
